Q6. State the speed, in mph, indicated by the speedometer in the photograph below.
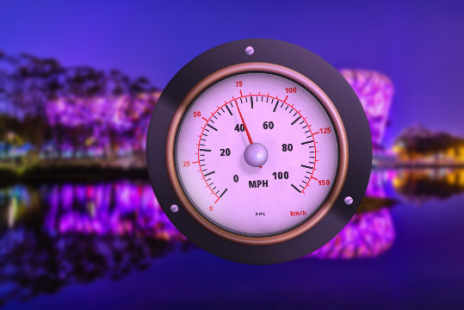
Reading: 44 mph
